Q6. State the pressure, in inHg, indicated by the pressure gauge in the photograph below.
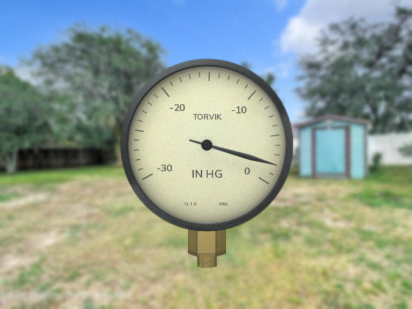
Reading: -2 inHg
